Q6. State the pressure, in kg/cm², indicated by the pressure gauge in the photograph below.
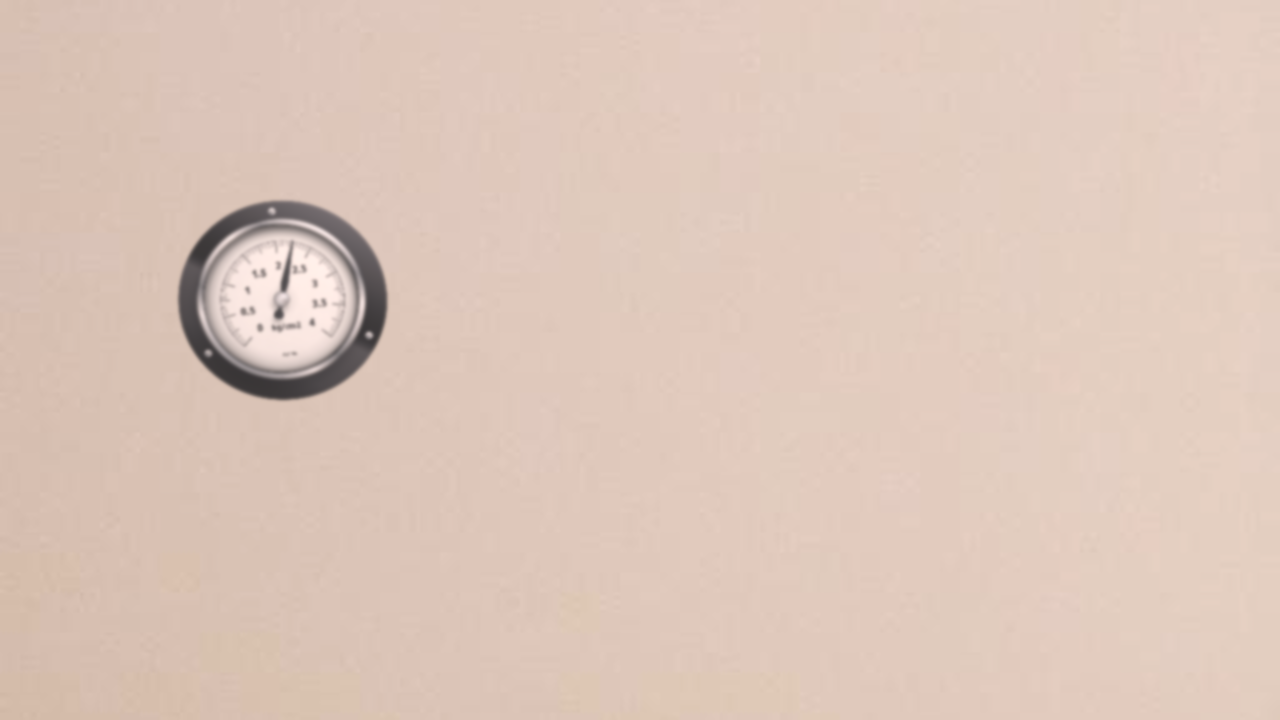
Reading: 2.25 kg/cm²
